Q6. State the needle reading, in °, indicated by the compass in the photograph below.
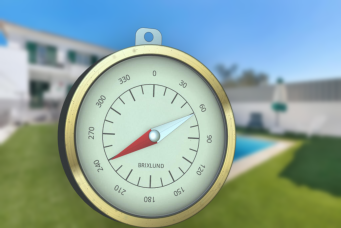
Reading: 240 °
